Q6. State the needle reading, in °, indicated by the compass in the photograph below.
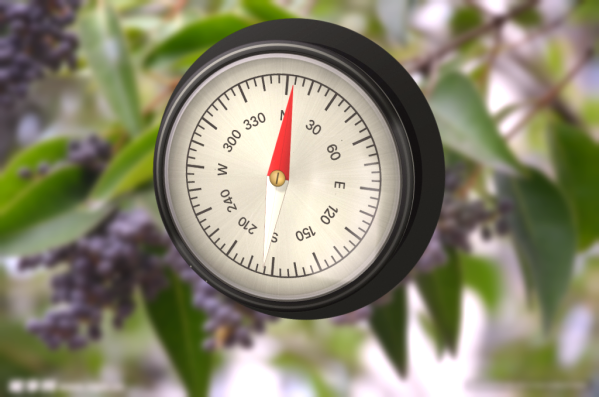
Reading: 5 °
